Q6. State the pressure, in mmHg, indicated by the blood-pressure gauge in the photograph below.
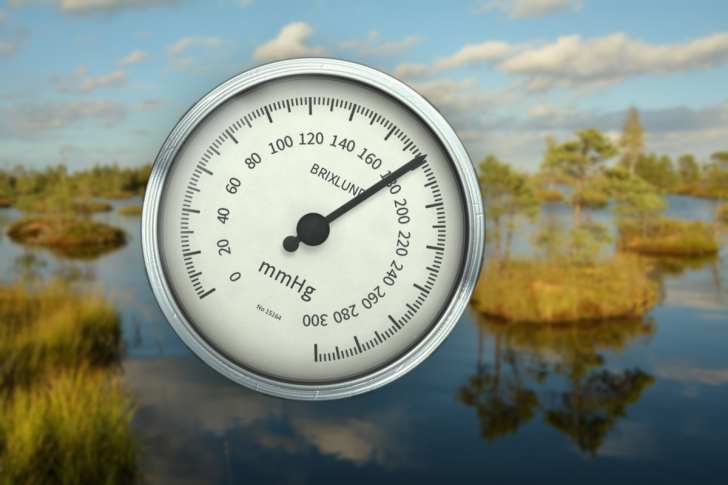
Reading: 178 mmHg
